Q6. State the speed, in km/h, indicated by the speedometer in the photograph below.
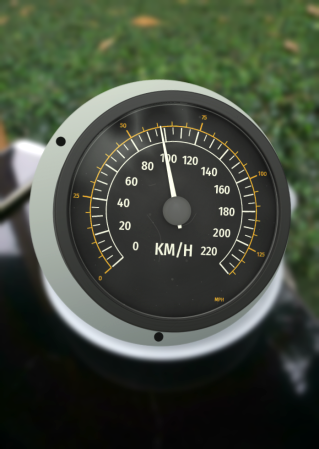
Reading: 97.5 km/h
